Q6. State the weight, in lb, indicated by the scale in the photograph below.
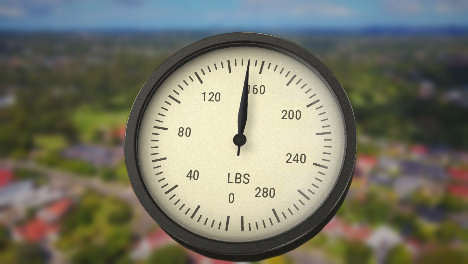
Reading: 152 lb
